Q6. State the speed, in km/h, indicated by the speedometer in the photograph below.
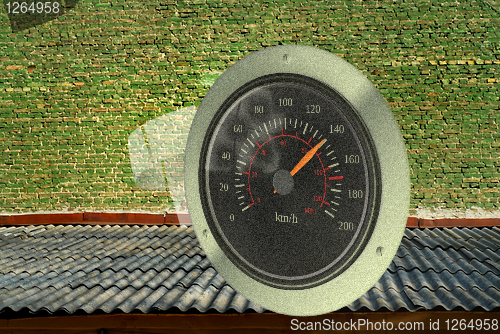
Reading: 140 km/h
